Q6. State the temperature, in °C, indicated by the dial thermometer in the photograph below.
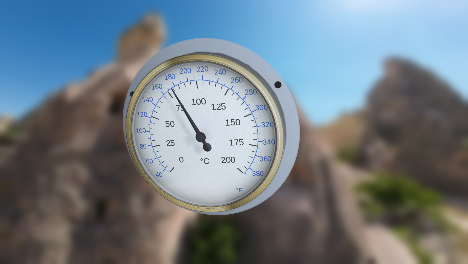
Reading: 80 °C
